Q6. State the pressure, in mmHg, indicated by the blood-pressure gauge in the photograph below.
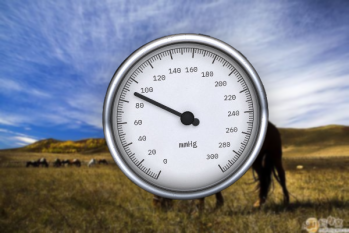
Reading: 90 mmHg
